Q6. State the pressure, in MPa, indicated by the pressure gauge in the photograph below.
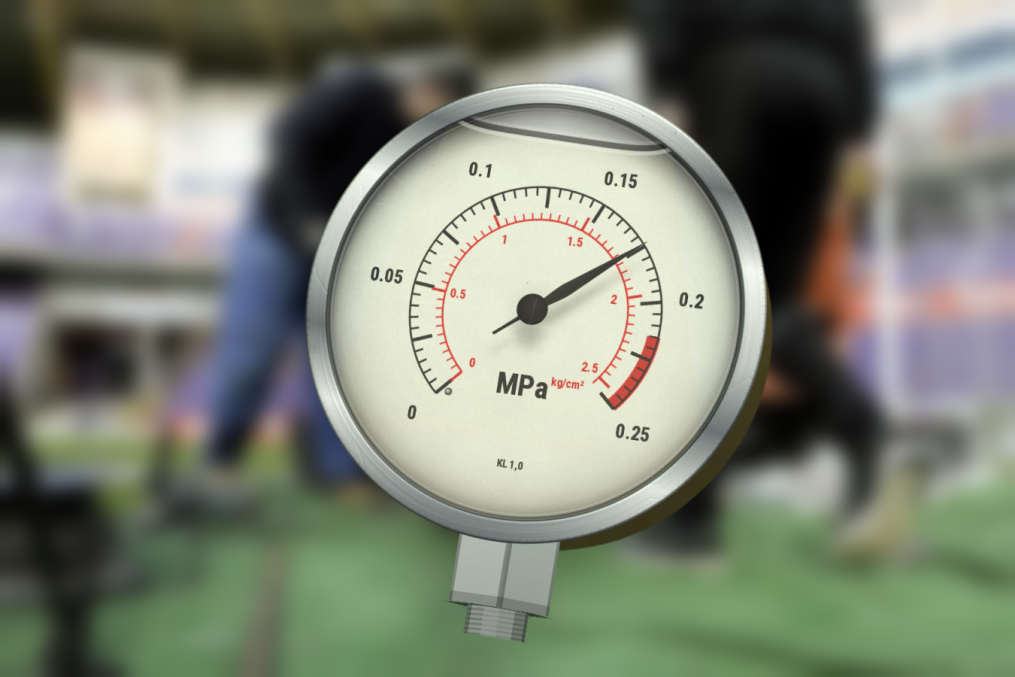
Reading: 0.175 MPa
